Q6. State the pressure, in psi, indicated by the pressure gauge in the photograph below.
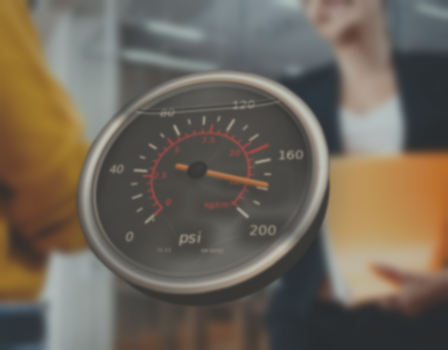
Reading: 180 psi
